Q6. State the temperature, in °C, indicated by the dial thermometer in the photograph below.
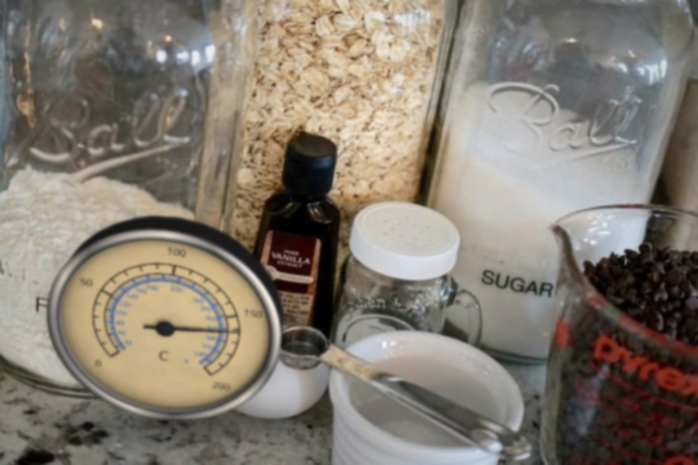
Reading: 160 °C
